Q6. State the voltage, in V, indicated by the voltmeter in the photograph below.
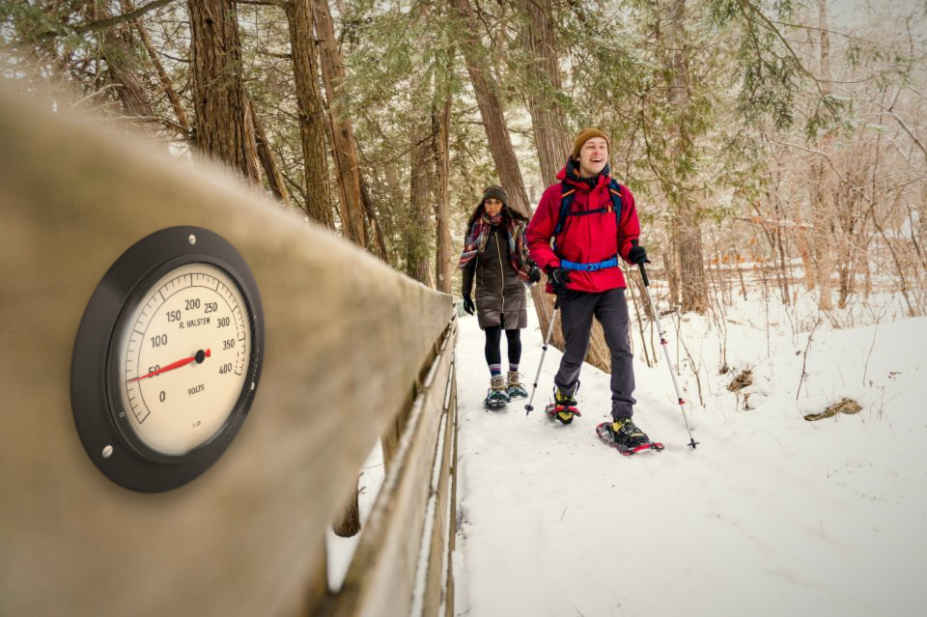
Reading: 50 V
